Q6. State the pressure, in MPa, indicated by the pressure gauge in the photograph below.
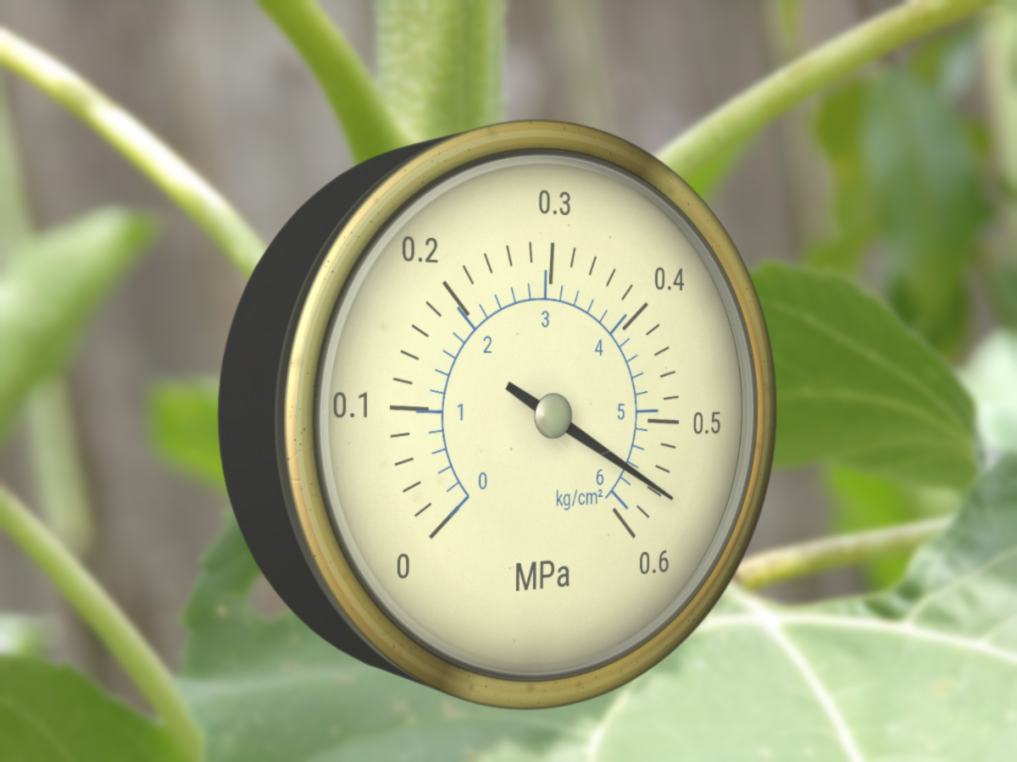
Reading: 0.56 MPa
